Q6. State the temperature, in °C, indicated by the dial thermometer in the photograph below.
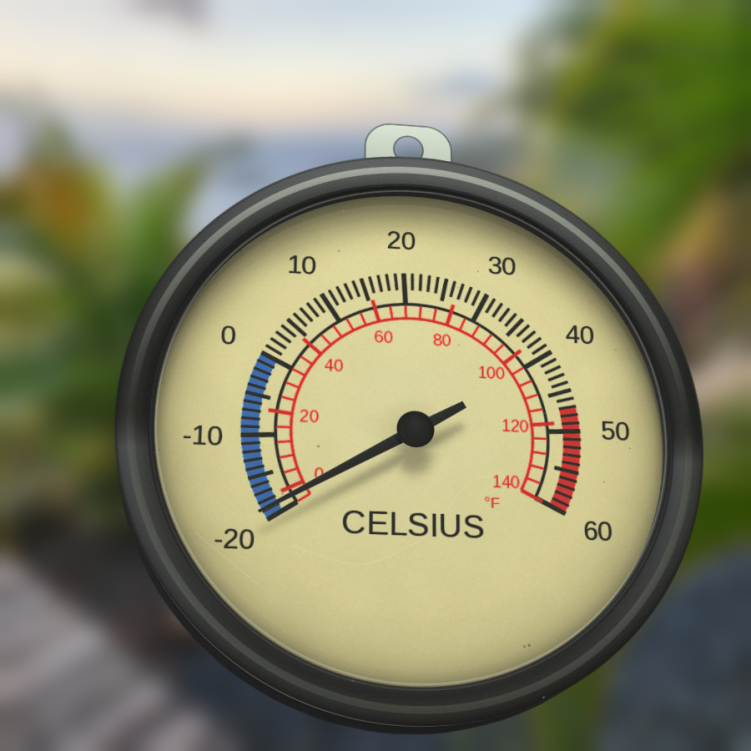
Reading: -19 °C
